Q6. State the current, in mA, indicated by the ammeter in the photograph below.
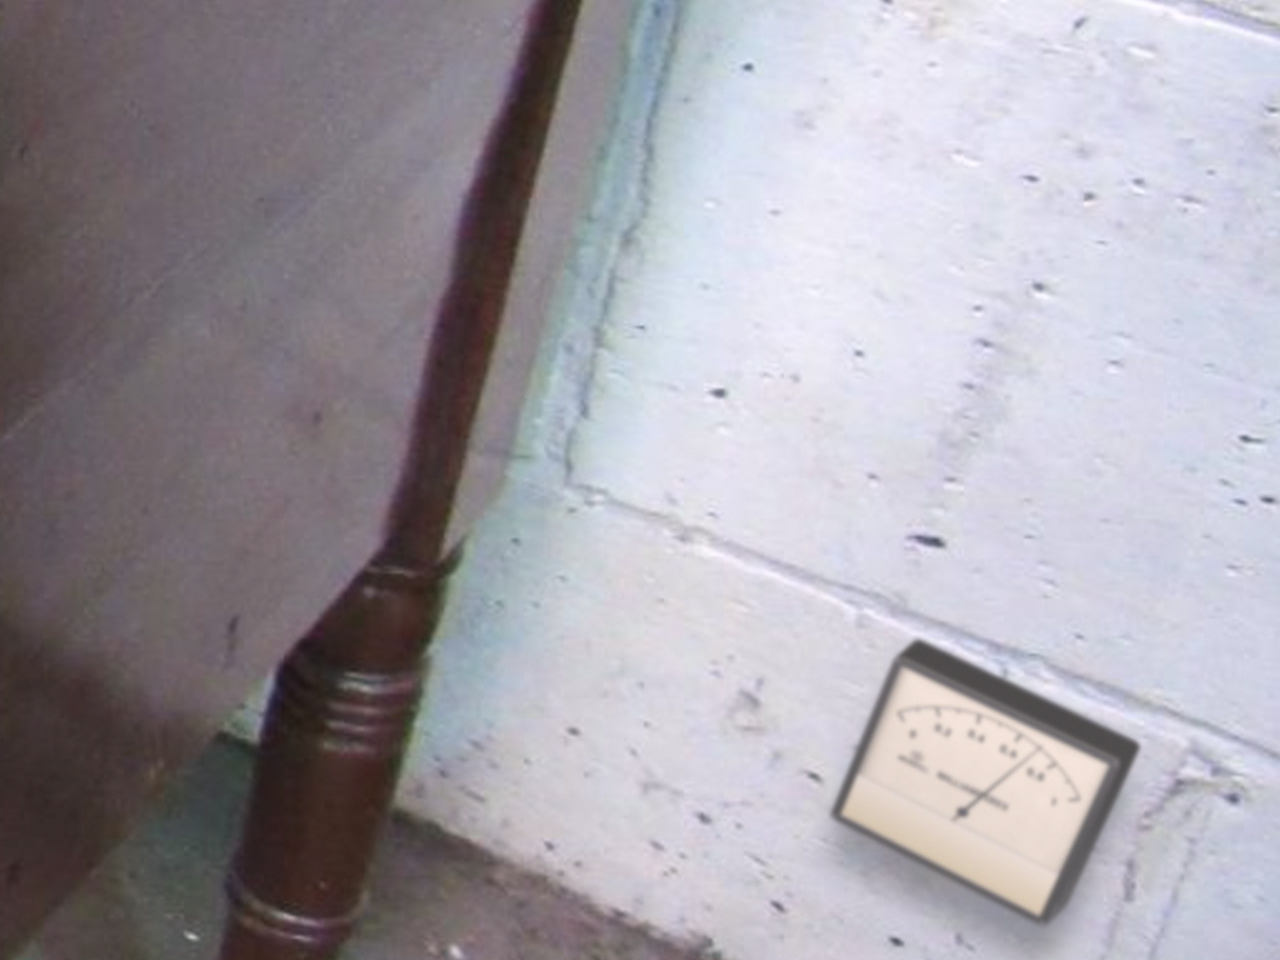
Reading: 0.7 mA
